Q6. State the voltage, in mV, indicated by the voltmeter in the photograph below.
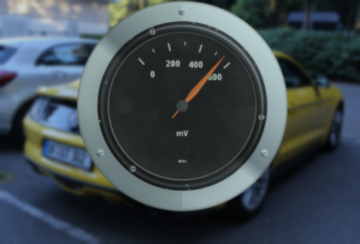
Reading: 550 mV
